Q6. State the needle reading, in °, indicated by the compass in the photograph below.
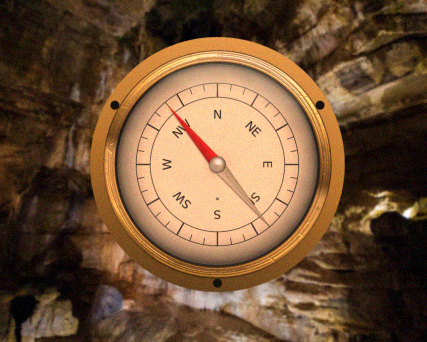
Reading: 320 °
